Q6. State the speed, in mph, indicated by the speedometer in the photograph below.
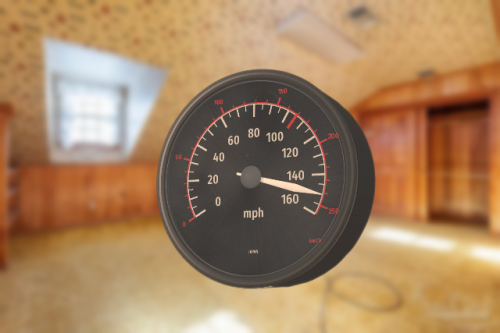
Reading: 150 mph
